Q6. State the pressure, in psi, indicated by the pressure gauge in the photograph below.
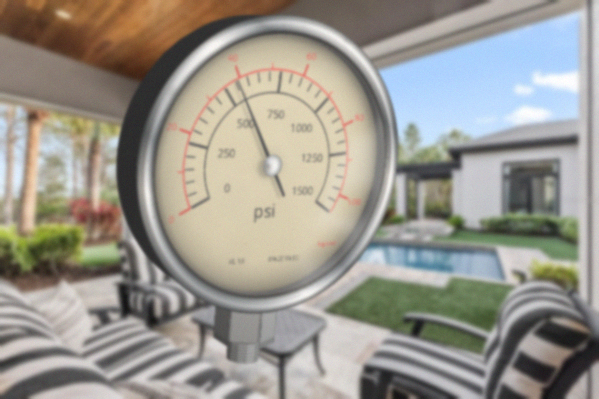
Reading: 550 psi
